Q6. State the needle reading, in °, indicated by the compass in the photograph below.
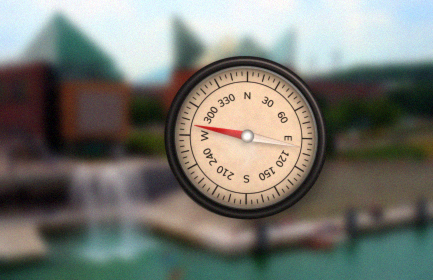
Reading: 280 °
